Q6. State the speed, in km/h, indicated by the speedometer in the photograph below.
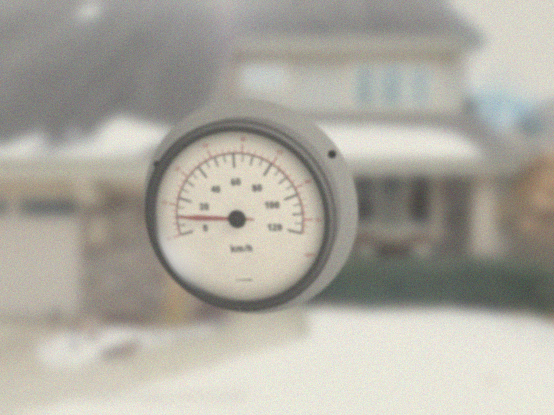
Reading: 10 km/h
